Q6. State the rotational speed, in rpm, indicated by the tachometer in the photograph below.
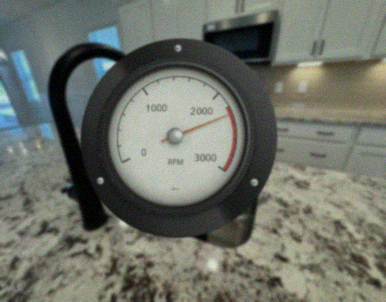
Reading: 2300 rpm
